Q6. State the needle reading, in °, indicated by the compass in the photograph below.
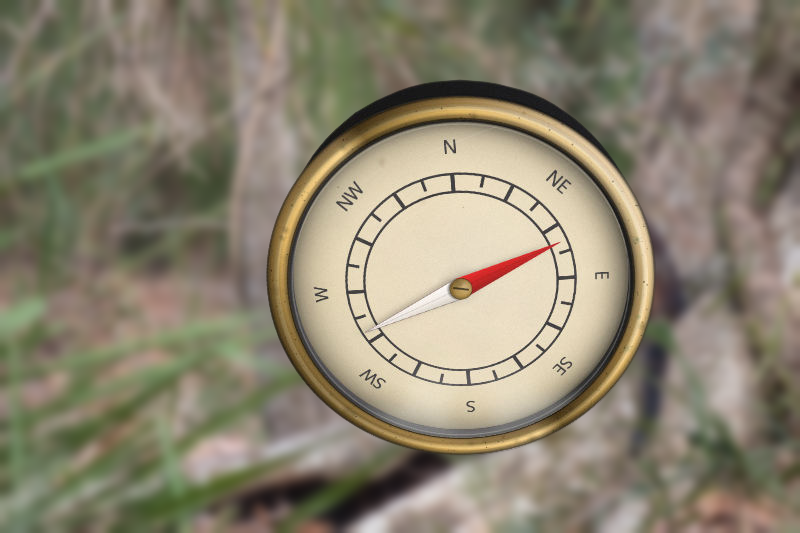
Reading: 67.5 °
